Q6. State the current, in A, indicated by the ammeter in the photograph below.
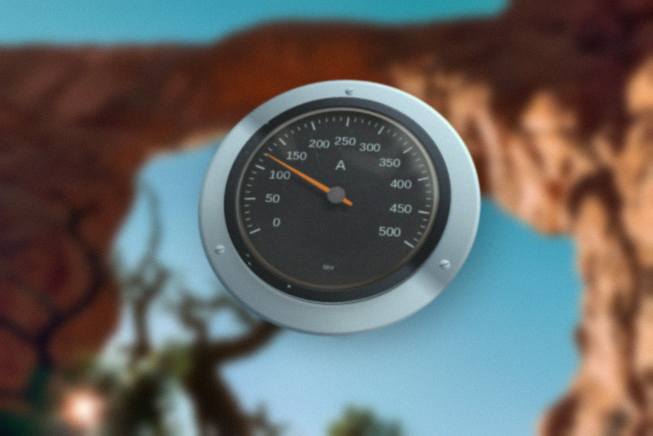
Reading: 120 A
